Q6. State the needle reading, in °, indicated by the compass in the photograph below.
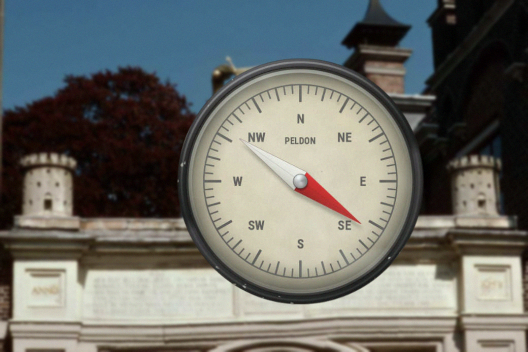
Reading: 125 °
